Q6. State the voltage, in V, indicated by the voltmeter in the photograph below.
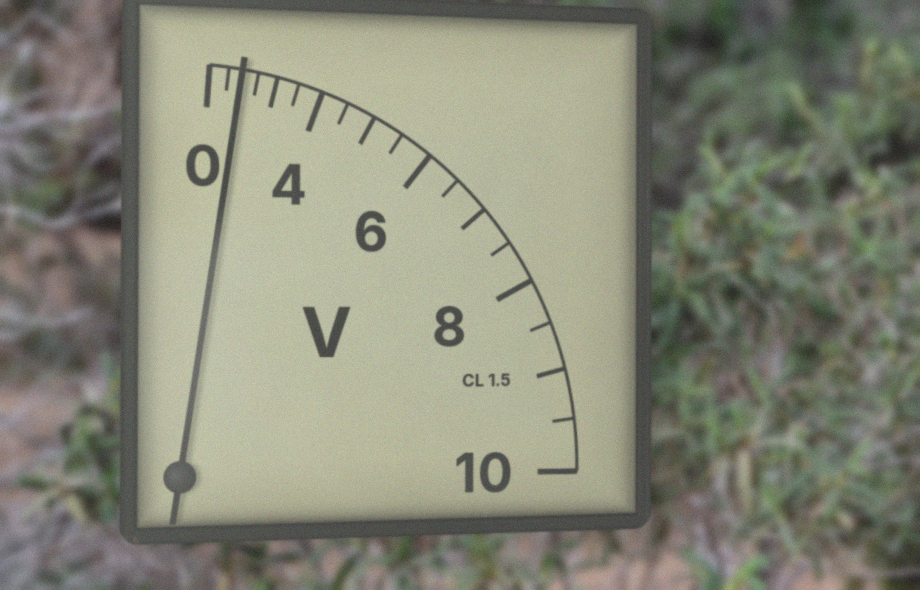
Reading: 2 V
